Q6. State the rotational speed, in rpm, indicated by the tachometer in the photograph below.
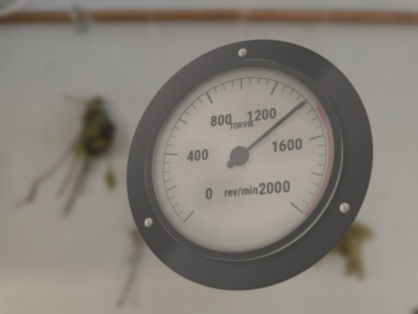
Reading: 1400 rpm
